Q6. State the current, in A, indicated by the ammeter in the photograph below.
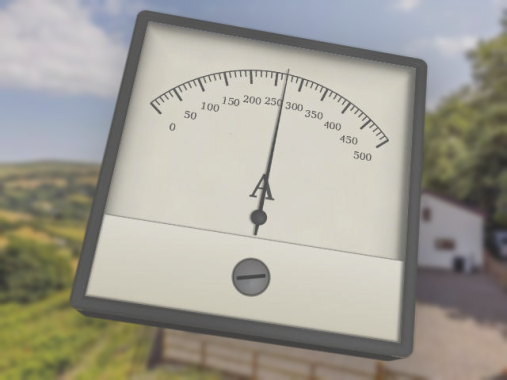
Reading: 270 A
